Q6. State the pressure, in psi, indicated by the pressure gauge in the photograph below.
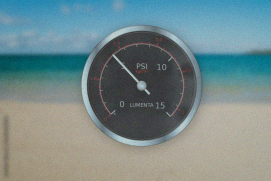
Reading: 5 psi
